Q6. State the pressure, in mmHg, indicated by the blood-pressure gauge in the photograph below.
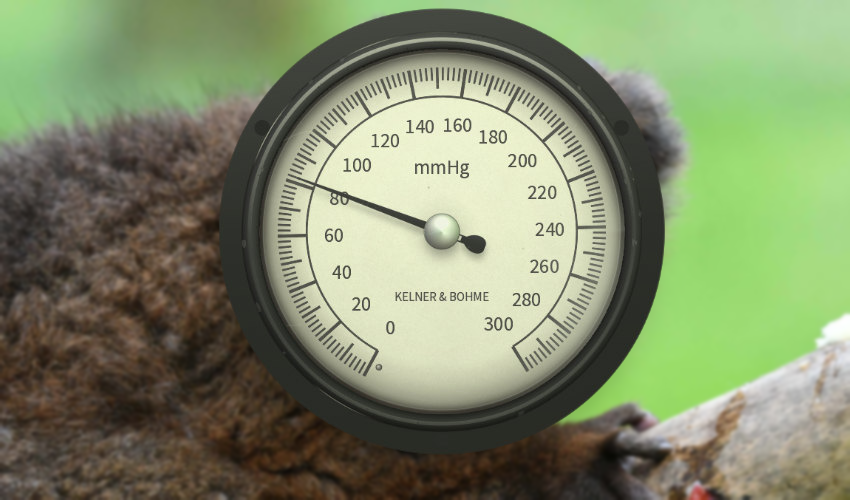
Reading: 82 mmHg
